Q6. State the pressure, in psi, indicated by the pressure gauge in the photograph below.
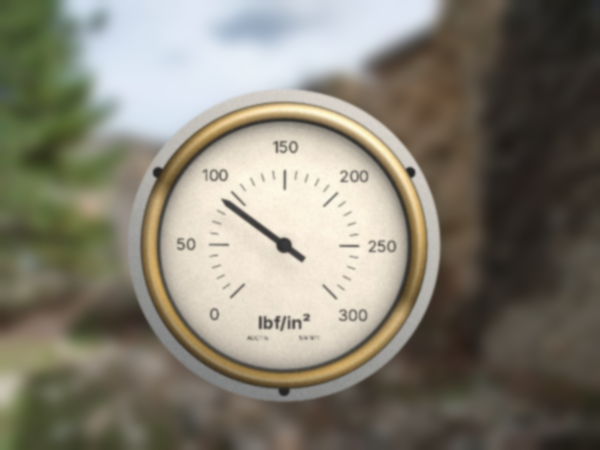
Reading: 90 psi
